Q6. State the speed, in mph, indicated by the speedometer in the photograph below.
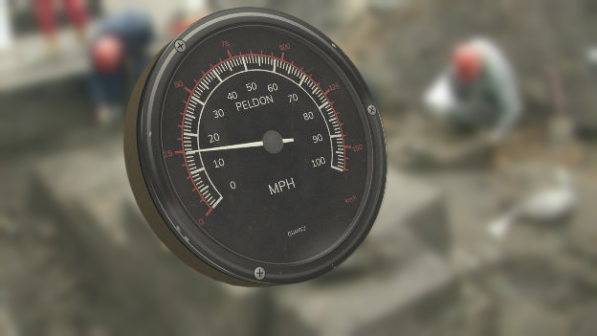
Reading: 15 mph
